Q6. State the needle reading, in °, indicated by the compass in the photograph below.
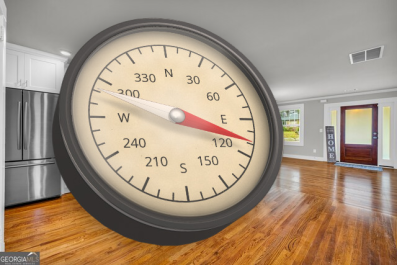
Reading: 110 °
